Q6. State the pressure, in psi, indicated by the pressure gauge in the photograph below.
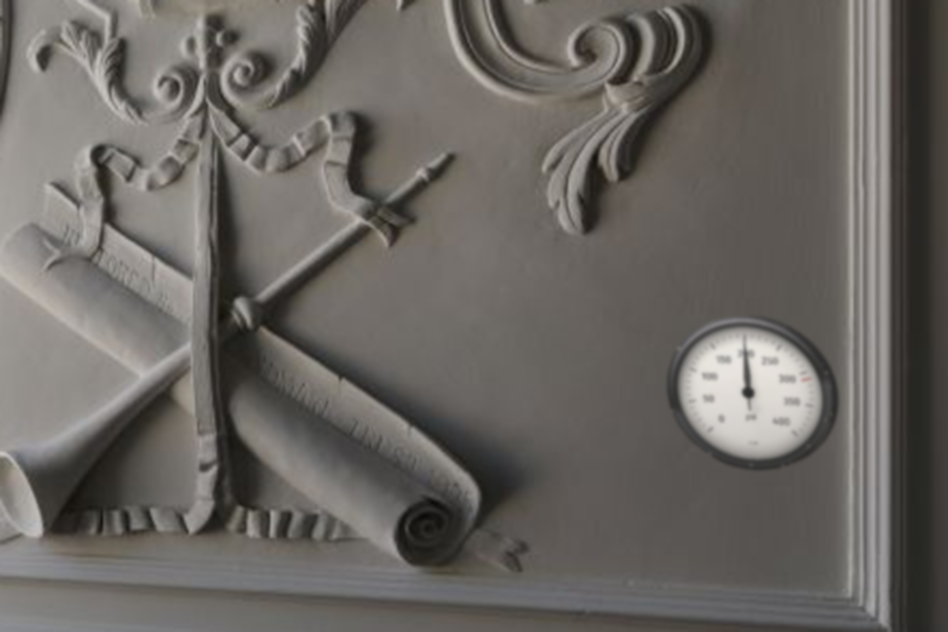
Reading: 200 psi
